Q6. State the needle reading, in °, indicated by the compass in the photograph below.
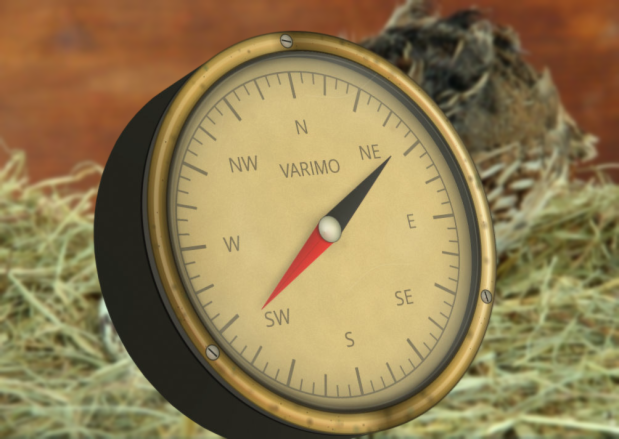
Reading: 235 °
